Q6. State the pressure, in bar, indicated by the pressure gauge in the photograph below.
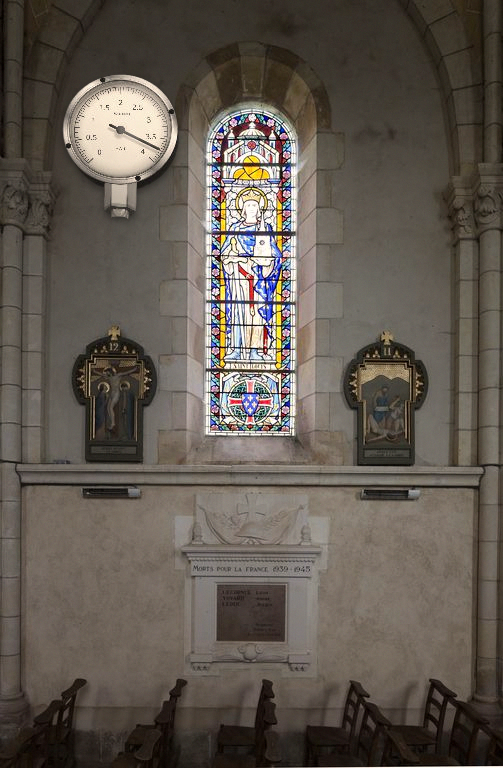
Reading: 3.75 bar
